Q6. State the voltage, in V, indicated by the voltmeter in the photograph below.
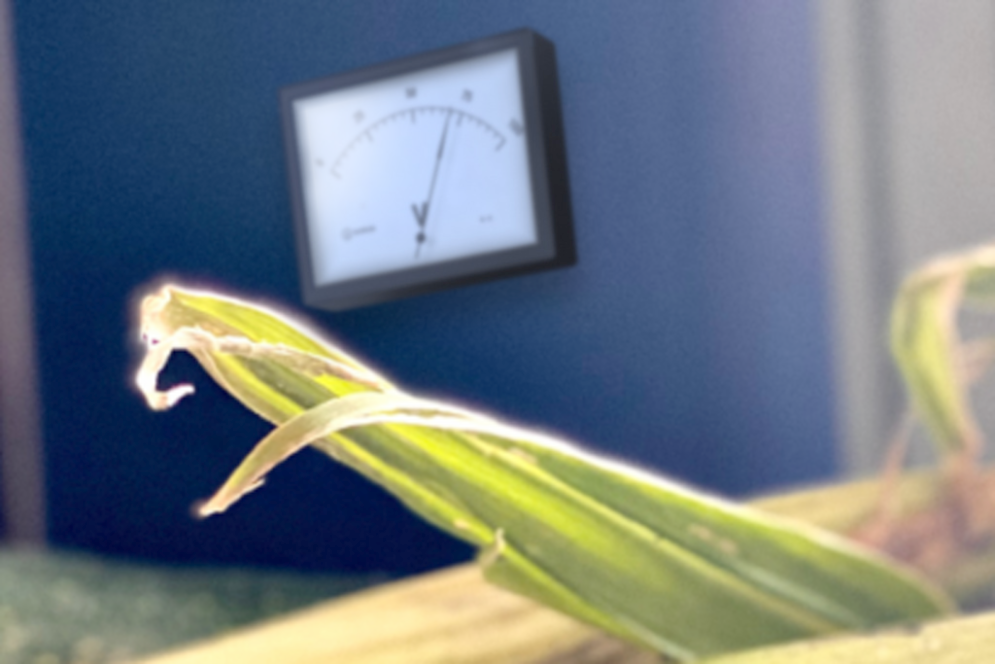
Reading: 70 V
